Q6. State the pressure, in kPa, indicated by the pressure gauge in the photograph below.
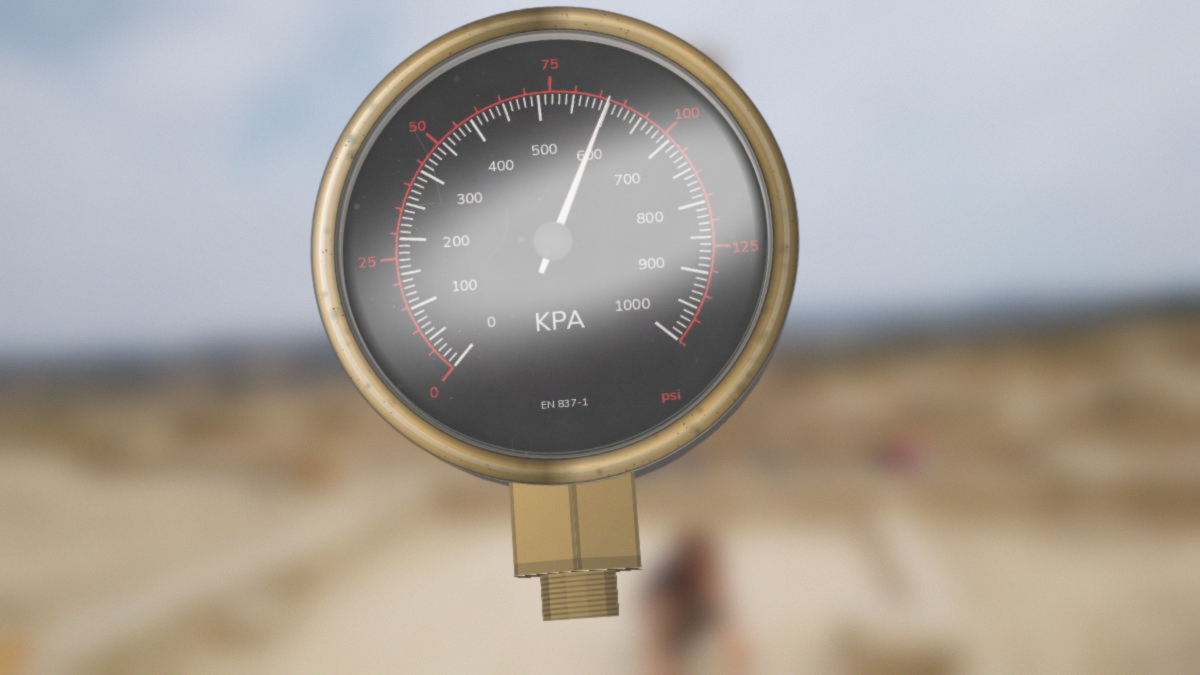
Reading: 600 kPa
